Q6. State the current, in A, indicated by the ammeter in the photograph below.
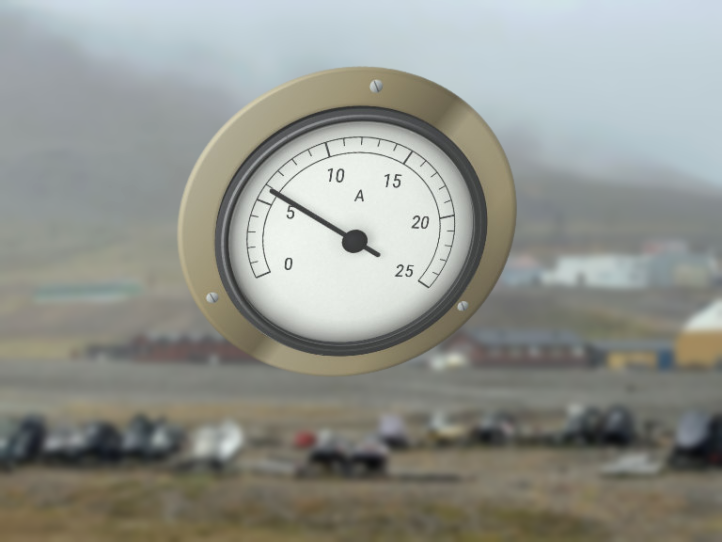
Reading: 6 A
